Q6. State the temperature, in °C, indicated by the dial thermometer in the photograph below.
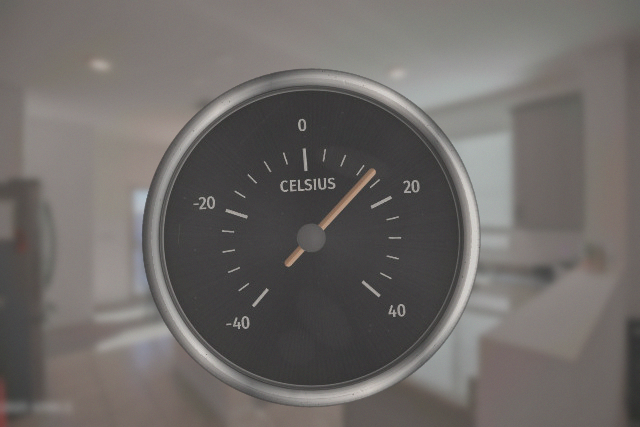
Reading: 14 °C
